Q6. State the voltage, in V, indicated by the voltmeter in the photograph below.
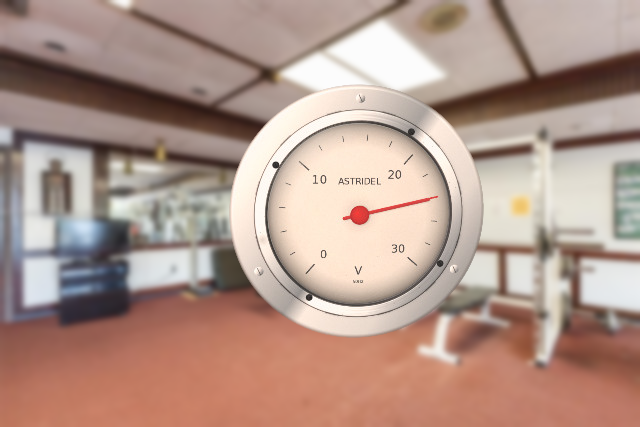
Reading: 24 V
